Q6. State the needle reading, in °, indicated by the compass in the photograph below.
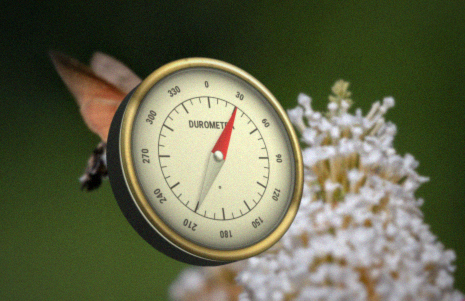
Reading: 30 °
